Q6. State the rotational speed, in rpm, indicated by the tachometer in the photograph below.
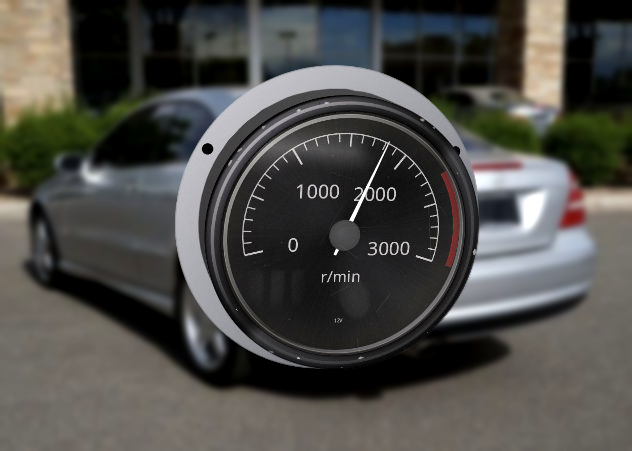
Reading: 1800 rpm
